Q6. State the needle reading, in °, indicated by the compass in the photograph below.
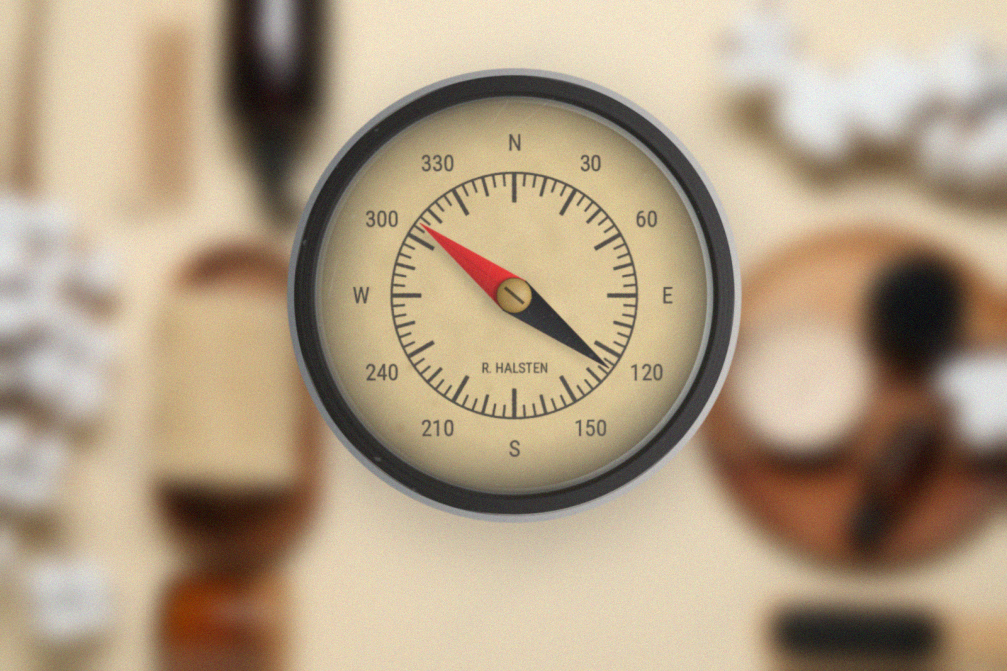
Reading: 307.5 °
